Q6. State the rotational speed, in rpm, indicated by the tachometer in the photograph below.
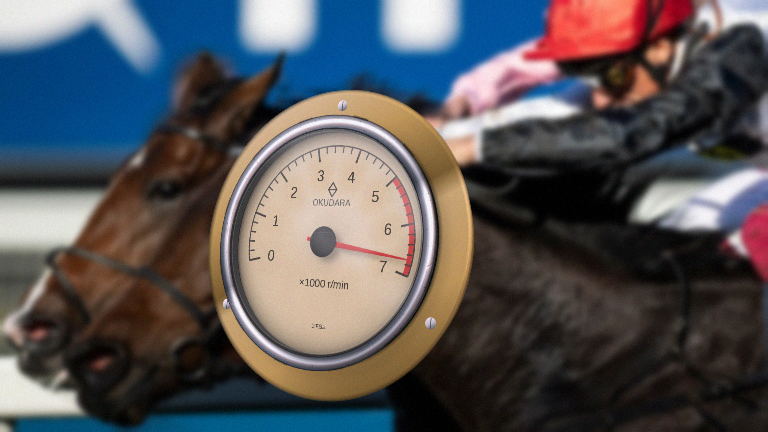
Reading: 6700 rpm
